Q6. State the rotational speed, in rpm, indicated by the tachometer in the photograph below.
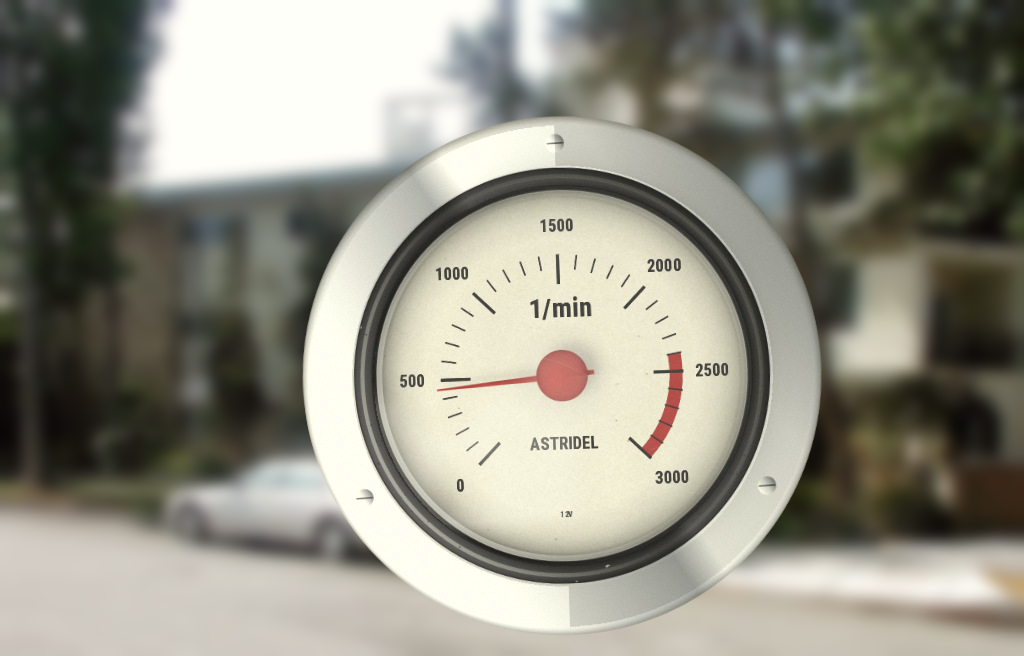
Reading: 450 rpm
